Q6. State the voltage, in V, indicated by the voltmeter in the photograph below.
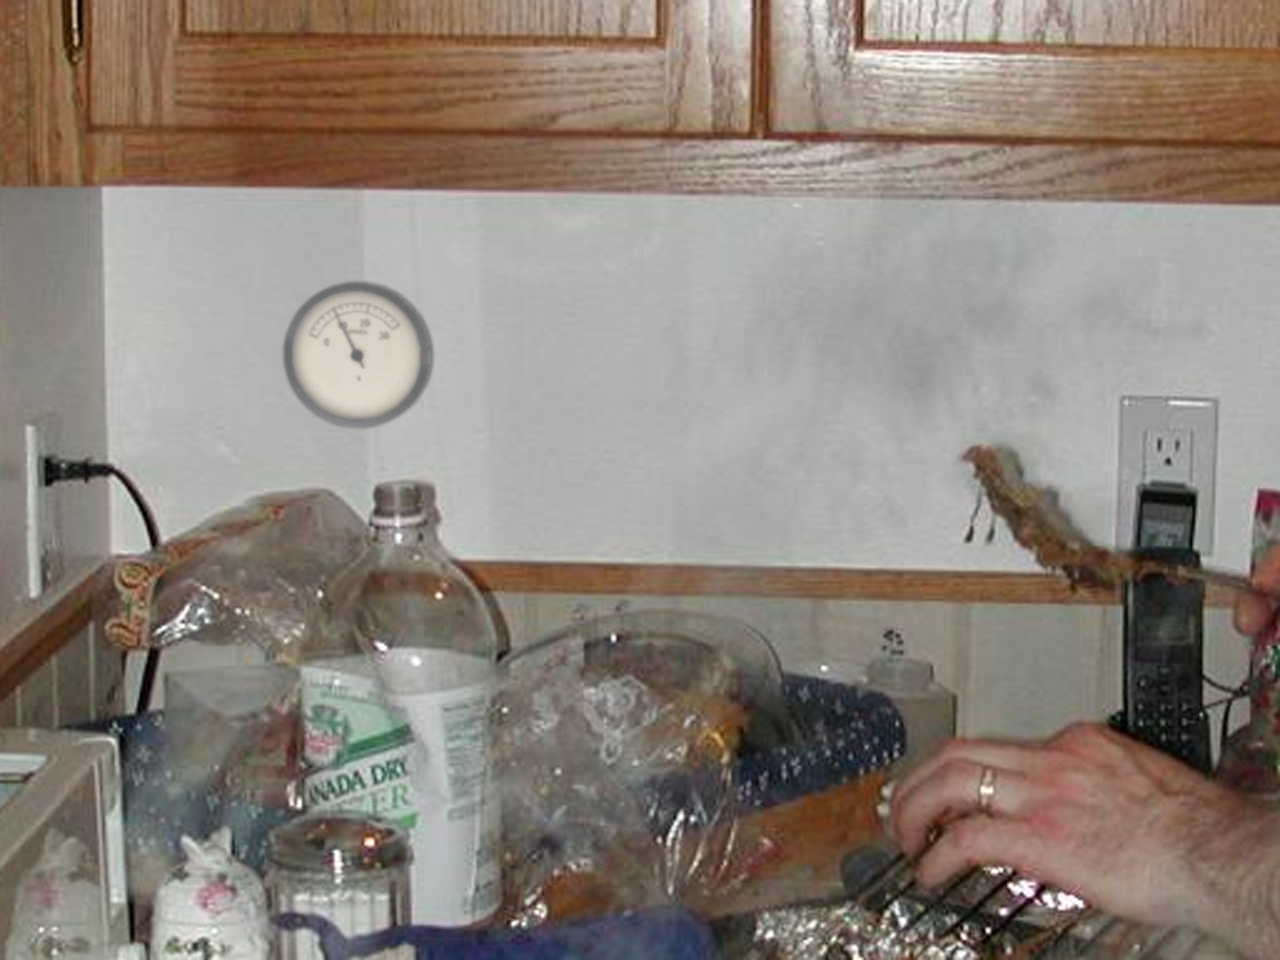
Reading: 10 V
